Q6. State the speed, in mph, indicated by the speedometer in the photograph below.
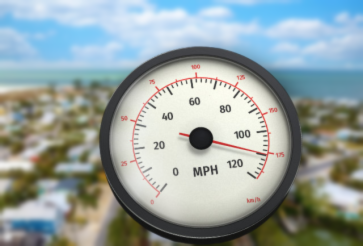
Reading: 110 mph
